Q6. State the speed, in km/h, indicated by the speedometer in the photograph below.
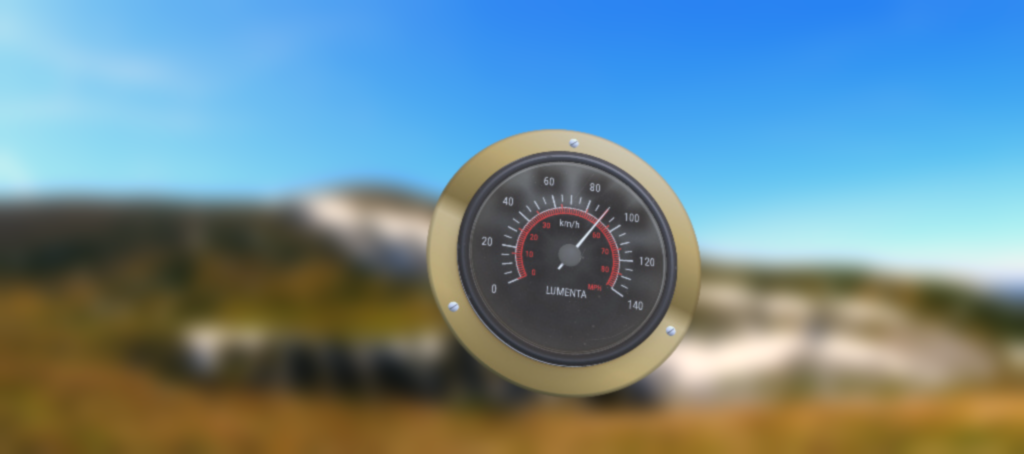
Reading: 90 km/h
